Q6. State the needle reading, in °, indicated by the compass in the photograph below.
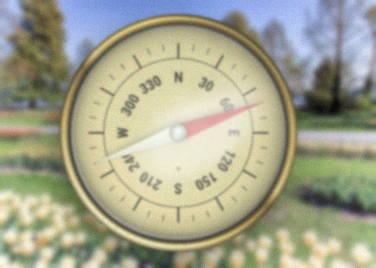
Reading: 70 °
